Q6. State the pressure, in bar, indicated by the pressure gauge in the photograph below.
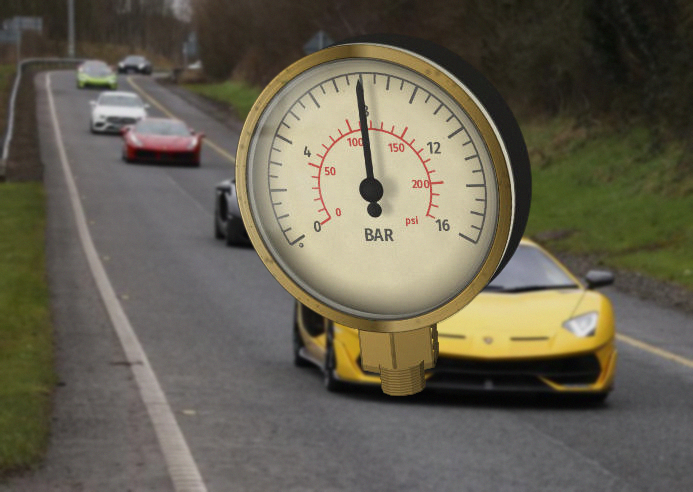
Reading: 8 bar
